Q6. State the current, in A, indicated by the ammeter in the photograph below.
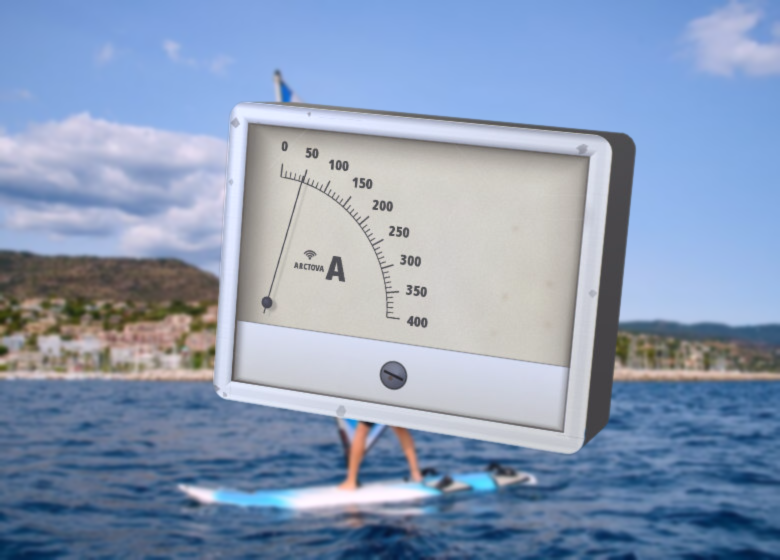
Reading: 50 A
